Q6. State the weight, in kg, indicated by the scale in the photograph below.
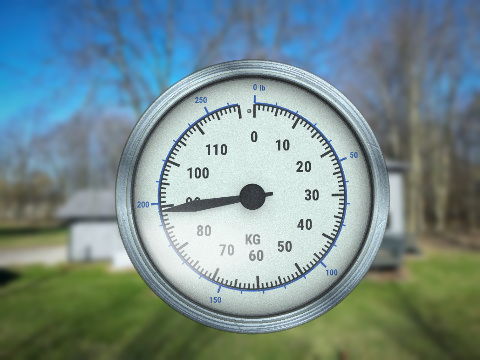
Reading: 89 kg
